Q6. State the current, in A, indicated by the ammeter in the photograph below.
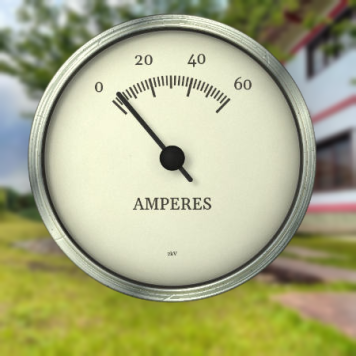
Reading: 4 A
